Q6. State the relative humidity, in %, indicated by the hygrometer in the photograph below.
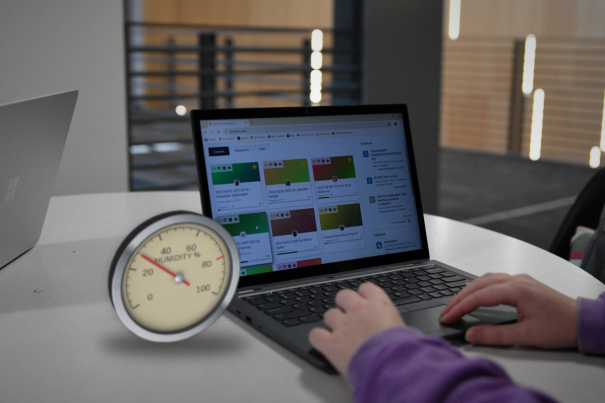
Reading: 28 %
